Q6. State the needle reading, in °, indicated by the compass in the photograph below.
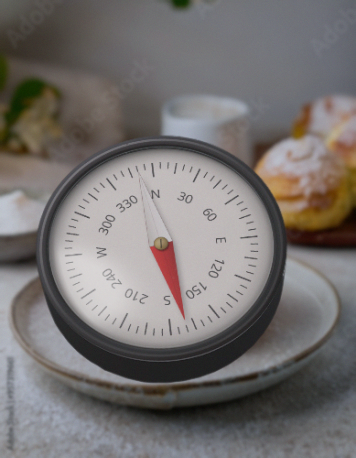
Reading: 170 °
